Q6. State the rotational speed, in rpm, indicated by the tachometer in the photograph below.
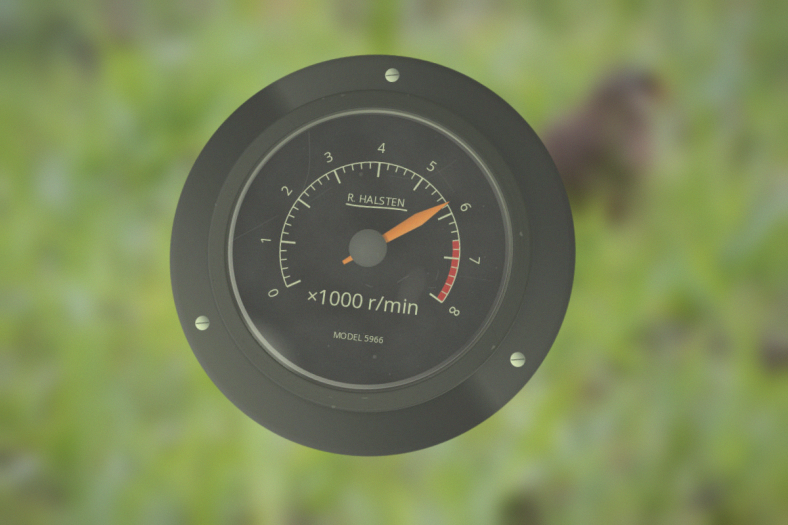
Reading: 5800 rpm
